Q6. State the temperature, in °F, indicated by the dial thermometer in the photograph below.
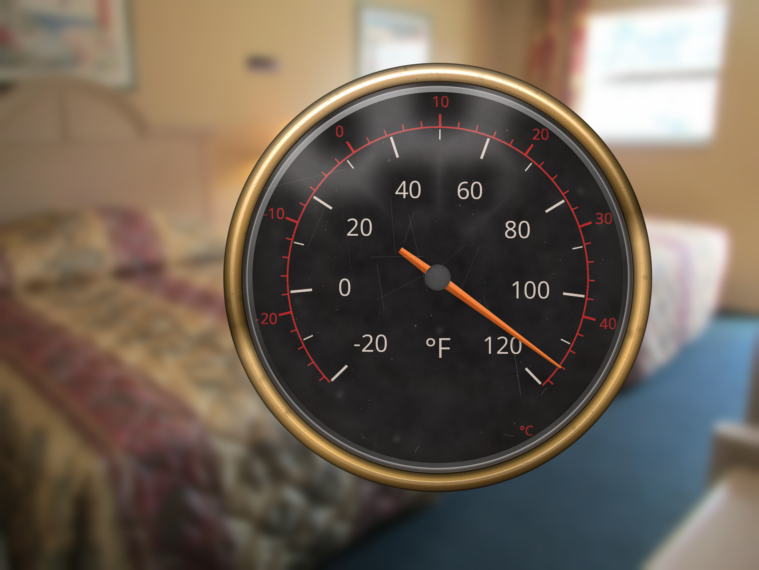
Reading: 115 °F
